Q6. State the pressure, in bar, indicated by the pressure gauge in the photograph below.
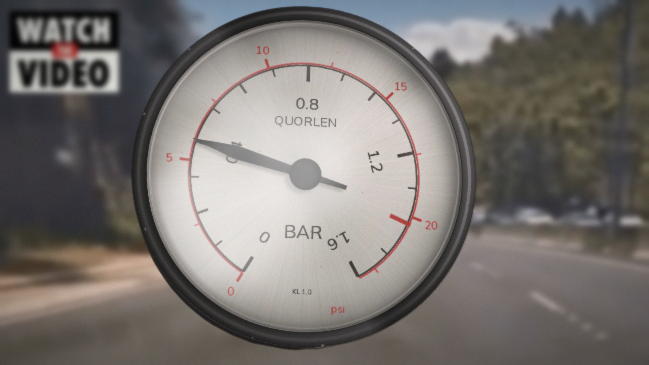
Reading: 0.4 bar
